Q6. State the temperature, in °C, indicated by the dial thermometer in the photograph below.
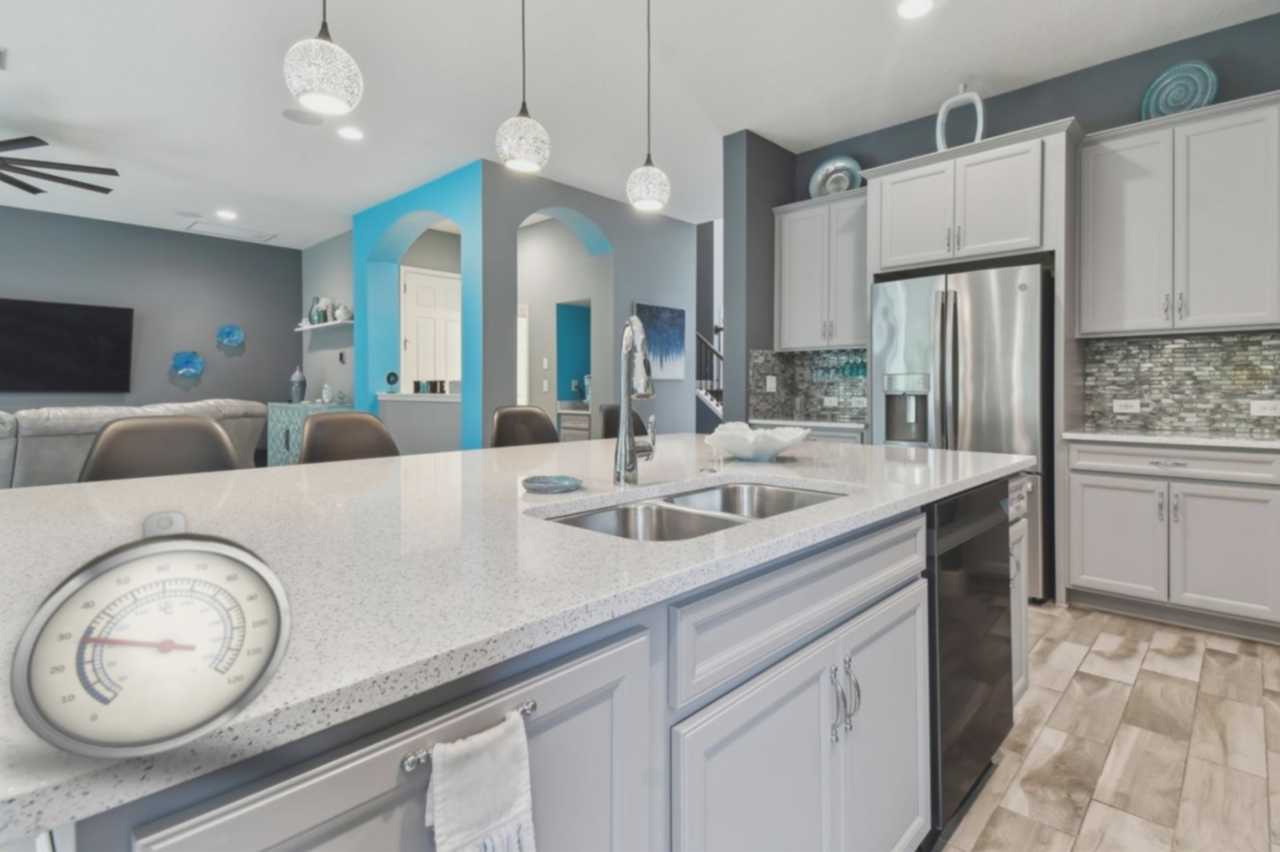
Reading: 30 °C
